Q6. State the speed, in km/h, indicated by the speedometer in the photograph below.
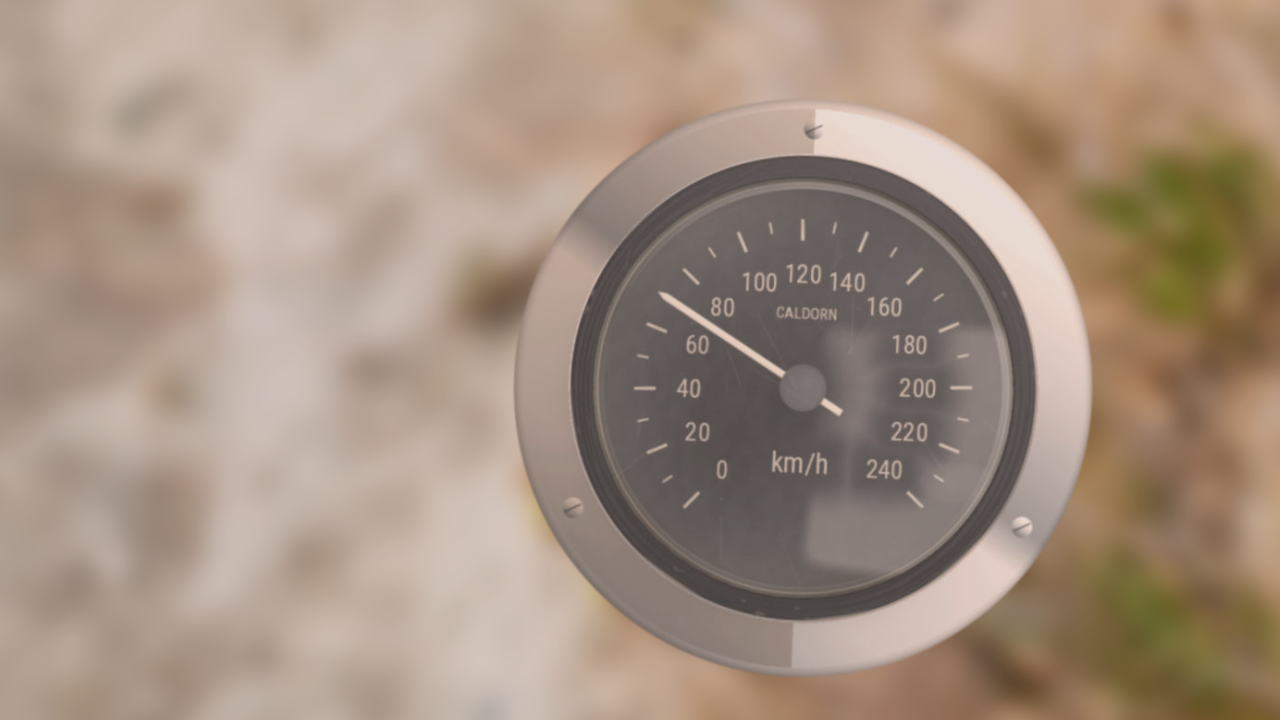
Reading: 70 km/h
